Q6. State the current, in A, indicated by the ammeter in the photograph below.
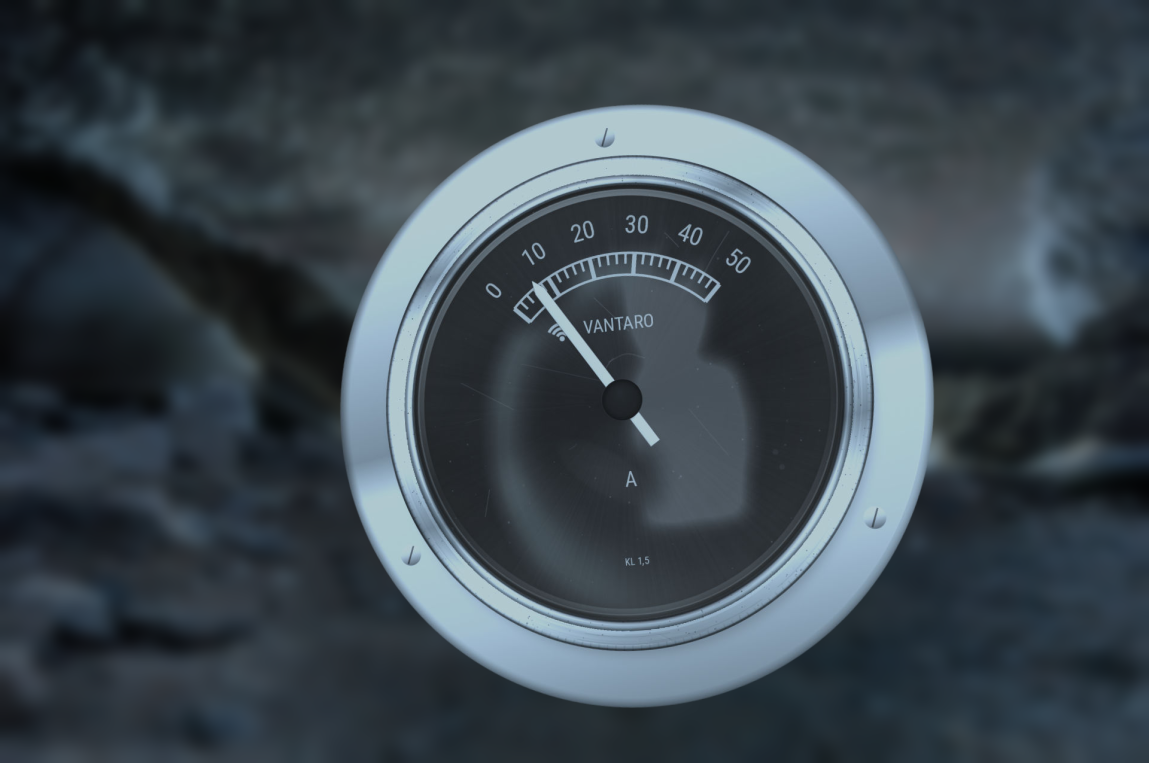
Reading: 7 A
